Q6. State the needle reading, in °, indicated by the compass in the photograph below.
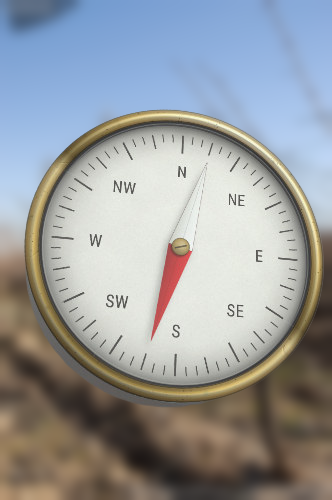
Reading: 195 °
